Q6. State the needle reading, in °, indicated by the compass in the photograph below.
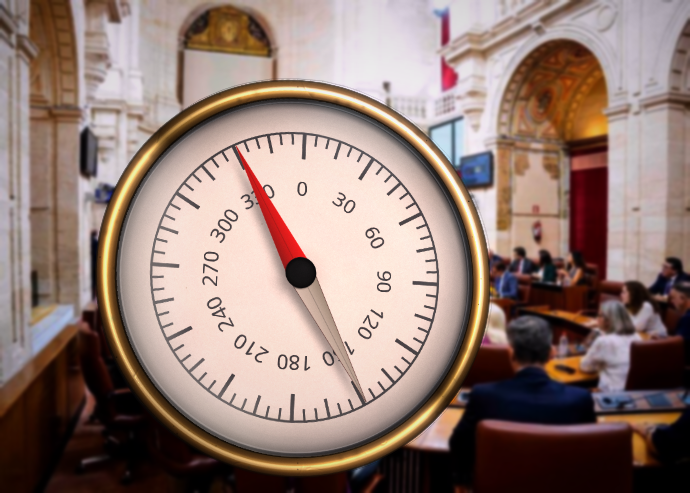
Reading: 330 °
